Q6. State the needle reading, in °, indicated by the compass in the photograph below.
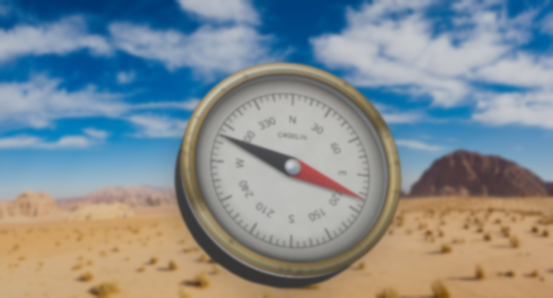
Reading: 110 °
